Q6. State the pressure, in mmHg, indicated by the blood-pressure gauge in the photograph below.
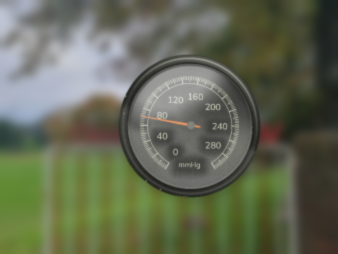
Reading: 70 mmHg
